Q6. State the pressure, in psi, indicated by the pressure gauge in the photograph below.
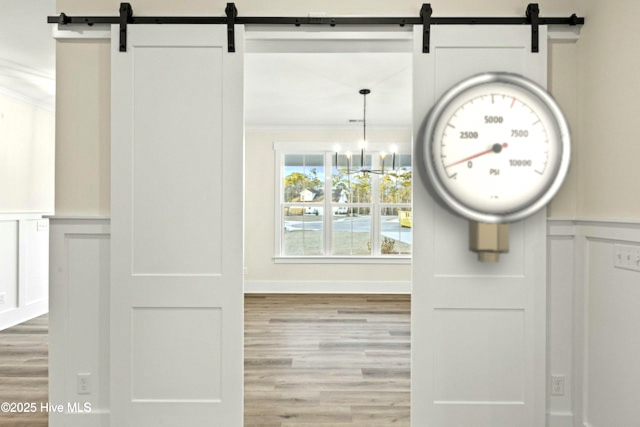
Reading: 500 psi
